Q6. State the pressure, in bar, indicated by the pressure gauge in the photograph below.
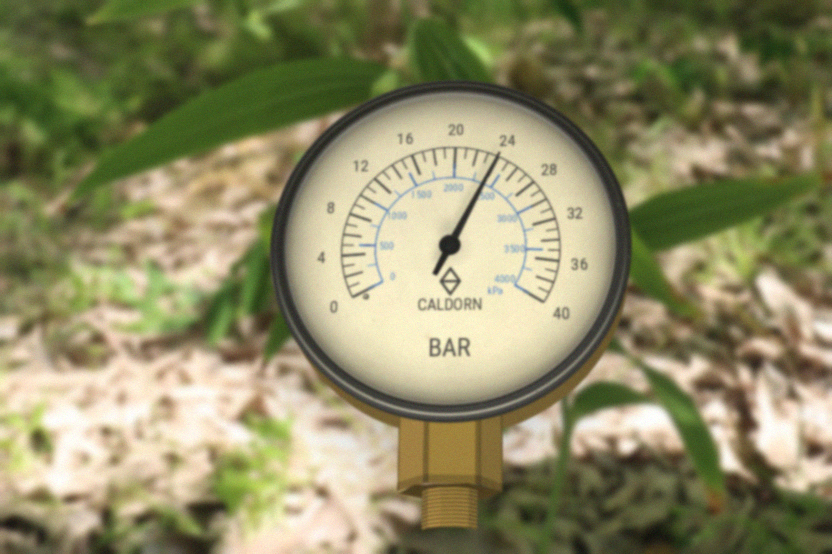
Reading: 24 bar
